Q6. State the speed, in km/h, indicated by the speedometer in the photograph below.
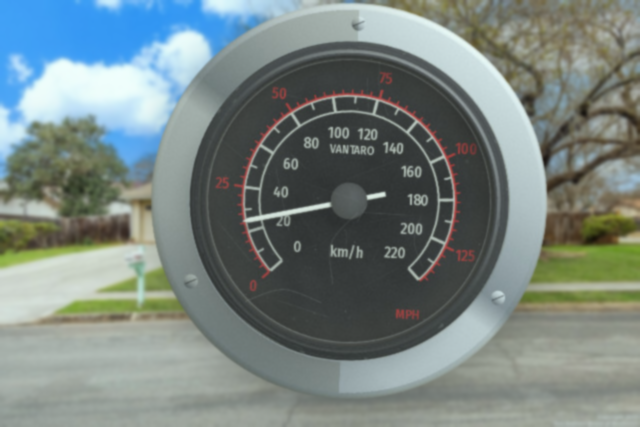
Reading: 25 km/h
